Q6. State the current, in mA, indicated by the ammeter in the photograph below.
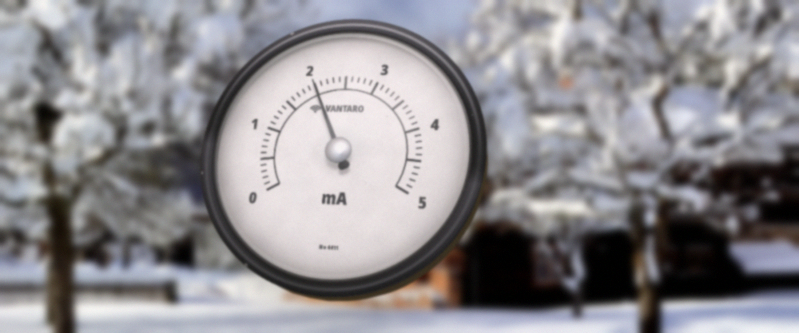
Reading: 2 mA
